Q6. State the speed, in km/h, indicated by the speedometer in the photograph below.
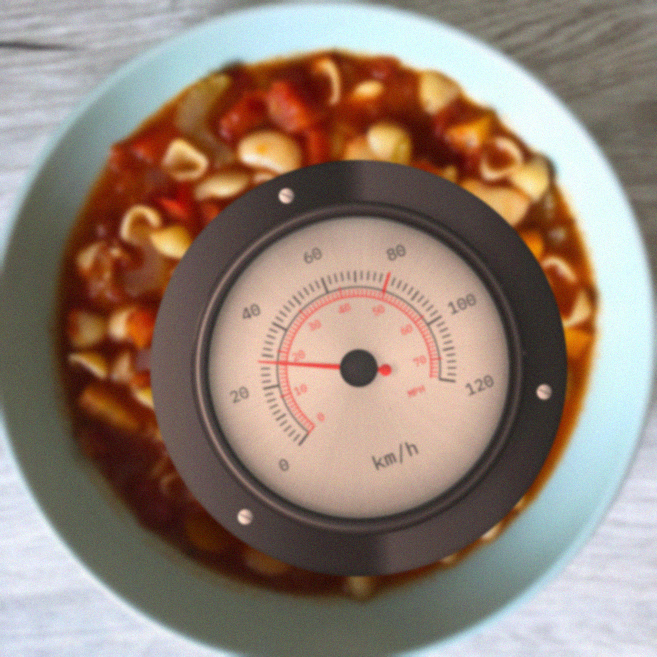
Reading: 28 km/h
